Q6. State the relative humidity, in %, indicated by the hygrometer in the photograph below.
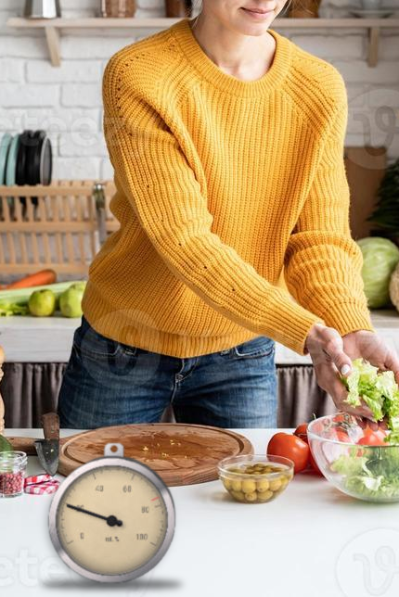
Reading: 20 %
